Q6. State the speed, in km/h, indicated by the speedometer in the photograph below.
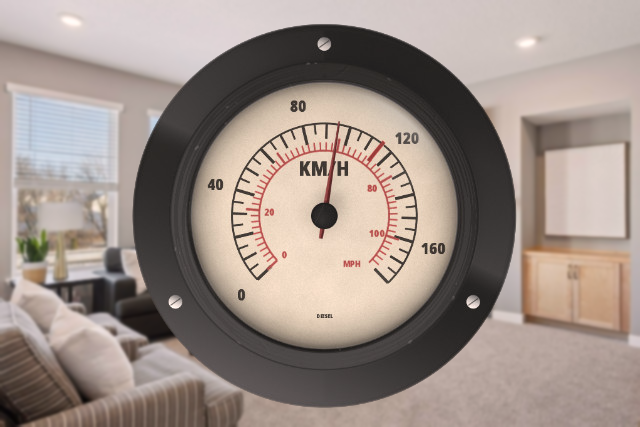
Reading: 95 km/h
